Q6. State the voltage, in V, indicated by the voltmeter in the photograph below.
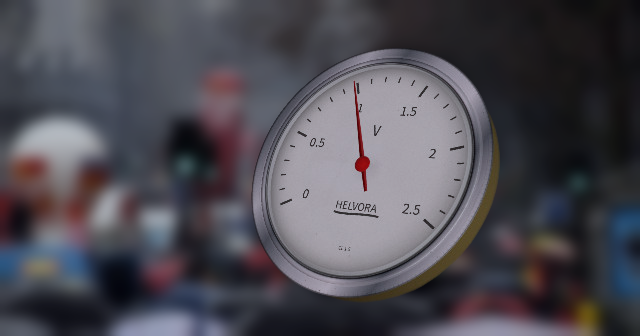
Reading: 1 V
